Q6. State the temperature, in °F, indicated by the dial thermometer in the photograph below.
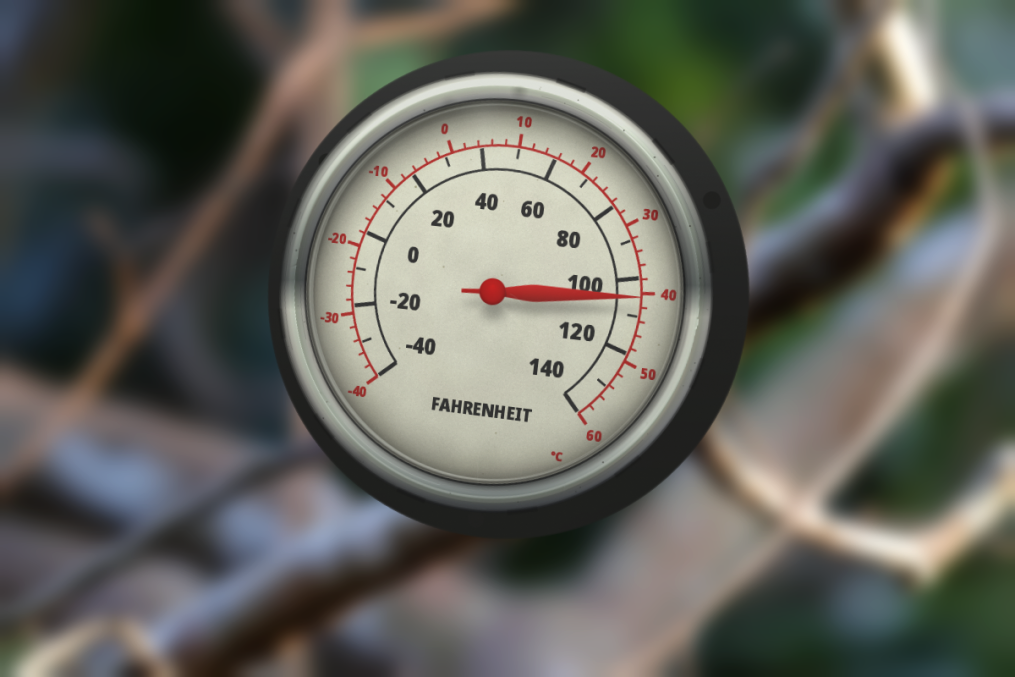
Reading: 105 °F
